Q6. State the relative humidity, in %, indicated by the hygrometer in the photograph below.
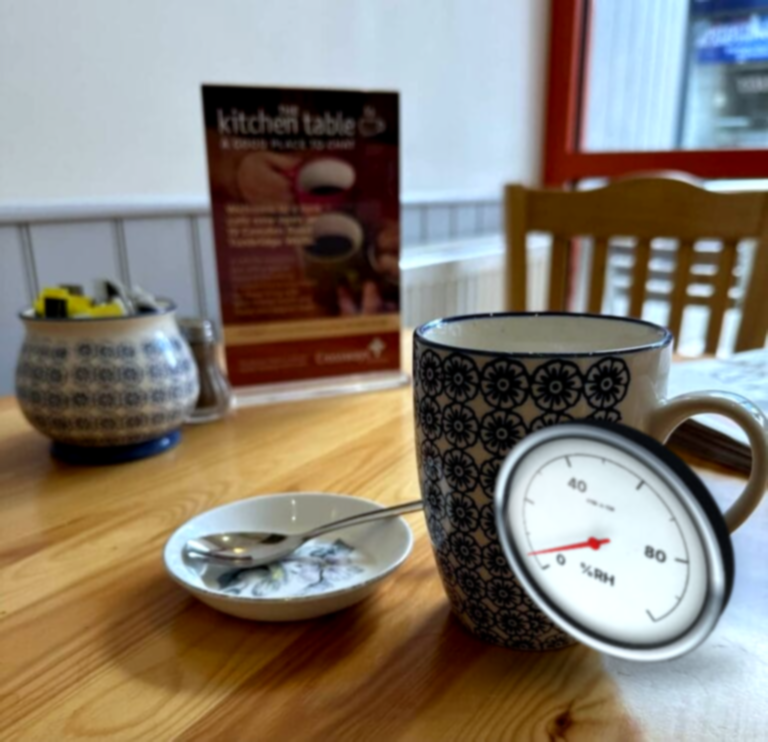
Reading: 5 %
